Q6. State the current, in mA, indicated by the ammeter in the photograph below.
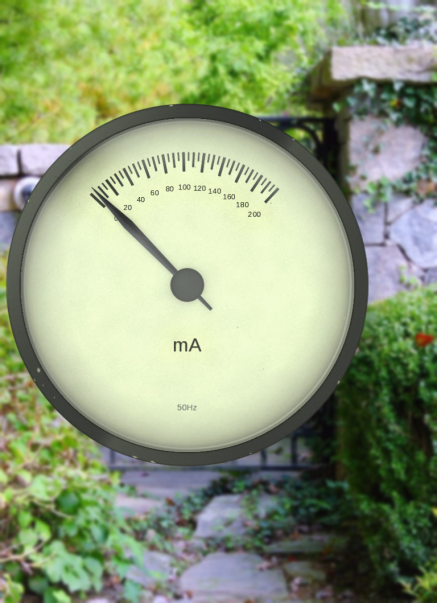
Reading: 5 mA
